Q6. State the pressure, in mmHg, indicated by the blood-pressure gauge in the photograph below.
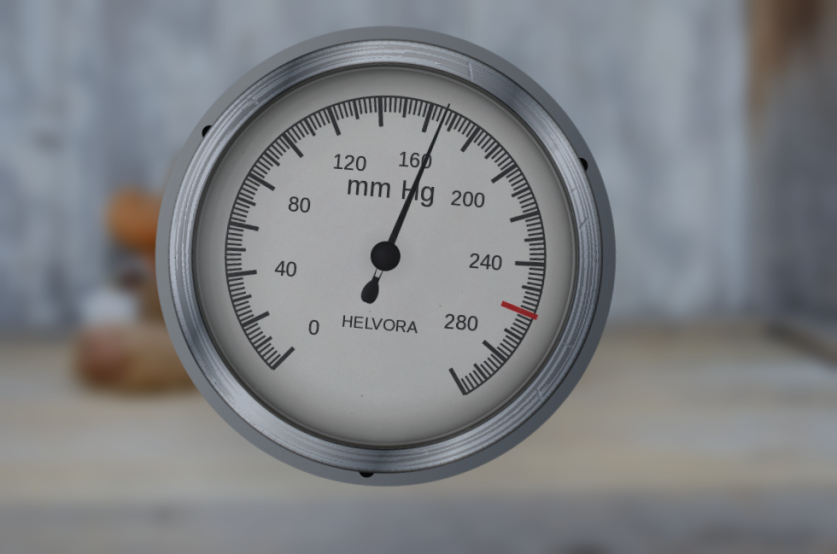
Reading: 166 mmHg
